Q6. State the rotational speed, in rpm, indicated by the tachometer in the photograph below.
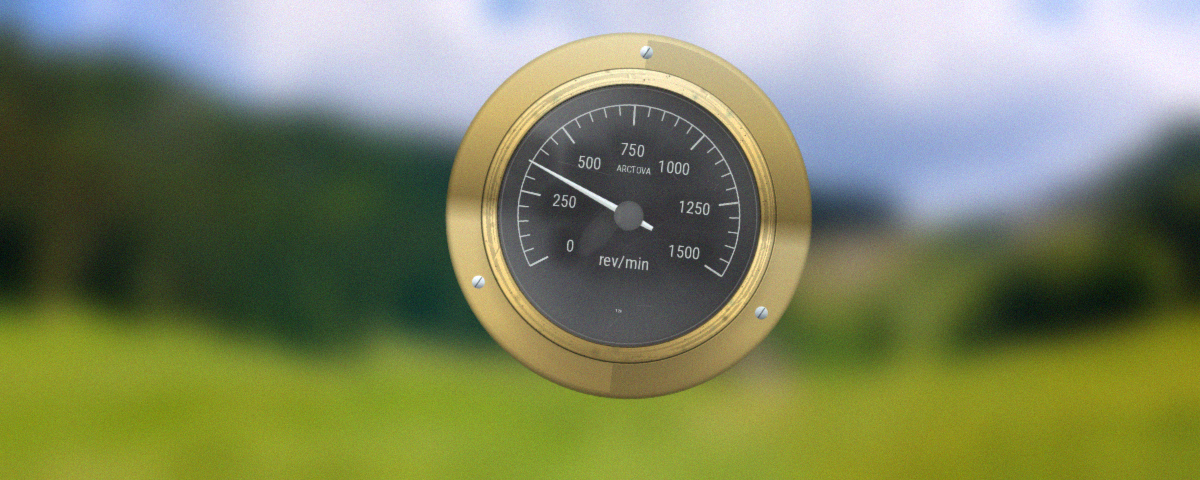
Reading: 350 rpm
